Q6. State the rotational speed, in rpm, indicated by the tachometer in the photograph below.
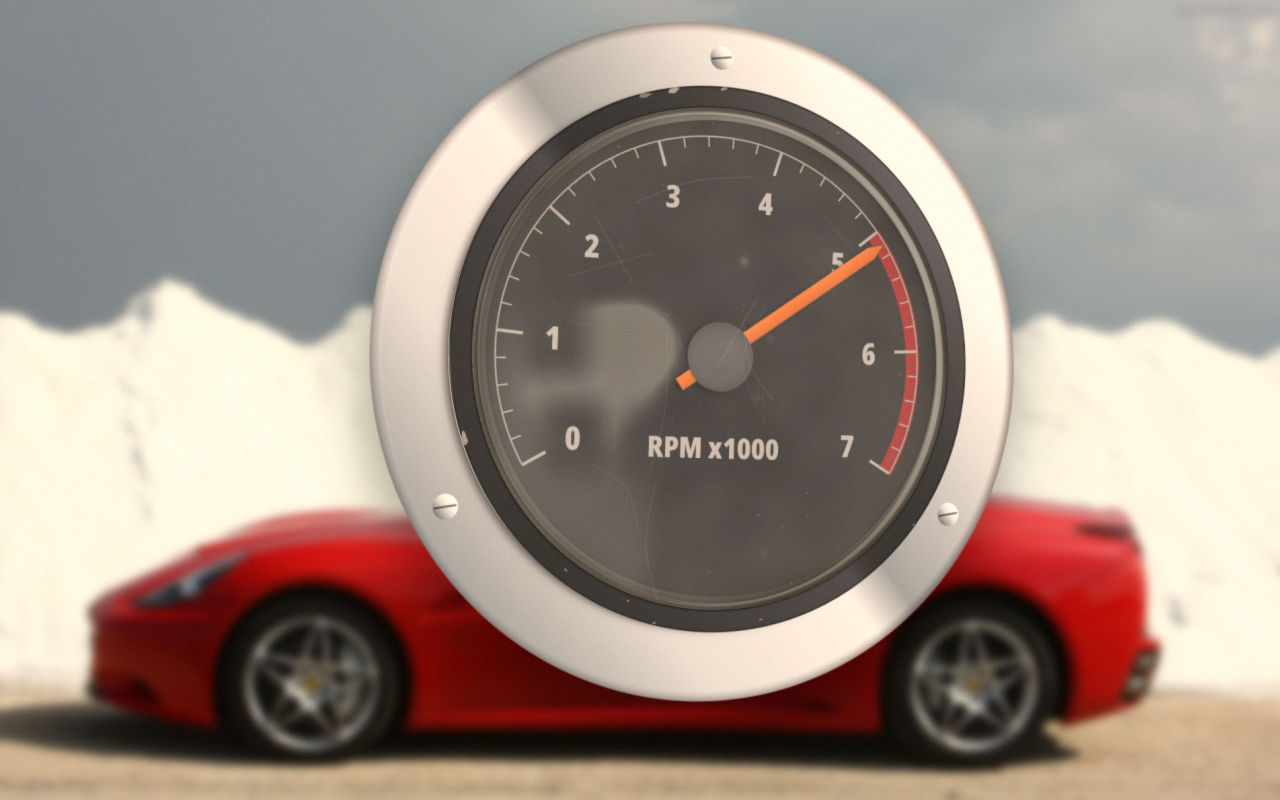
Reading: 5100 rpm
